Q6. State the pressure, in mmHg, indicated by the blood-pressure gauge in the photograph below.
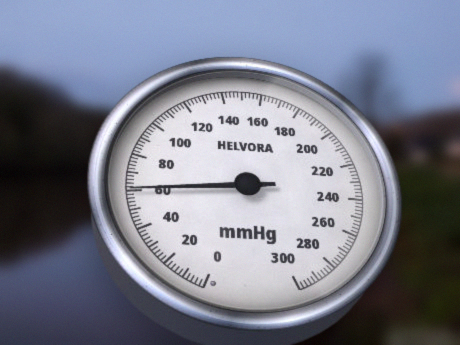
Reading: 60 mmHg
